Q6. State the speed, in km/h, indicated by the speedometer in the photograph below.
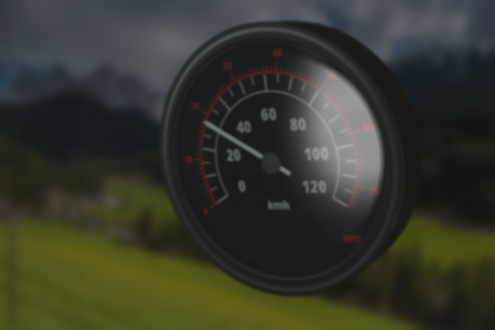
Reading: 30 km/h
